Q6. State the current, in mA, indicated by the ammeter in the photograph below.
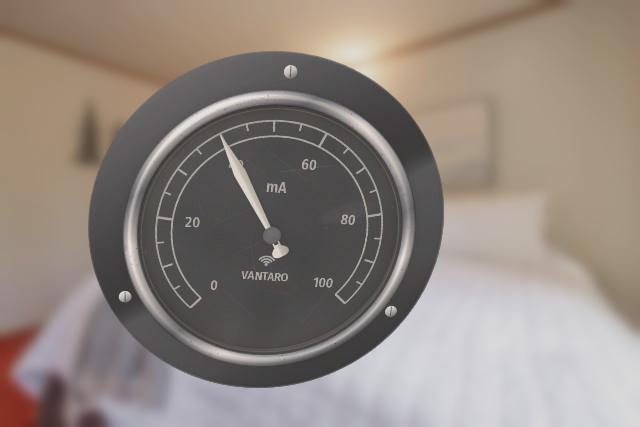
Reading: 40 mA
